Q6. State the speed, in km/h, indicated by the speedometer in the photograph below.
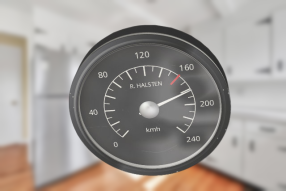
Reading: 180 km/h
